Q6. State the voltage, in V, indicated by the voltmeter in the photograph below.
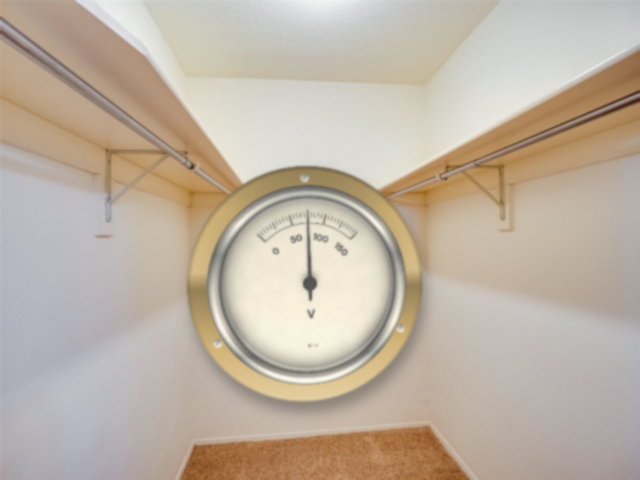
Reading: 75 V
